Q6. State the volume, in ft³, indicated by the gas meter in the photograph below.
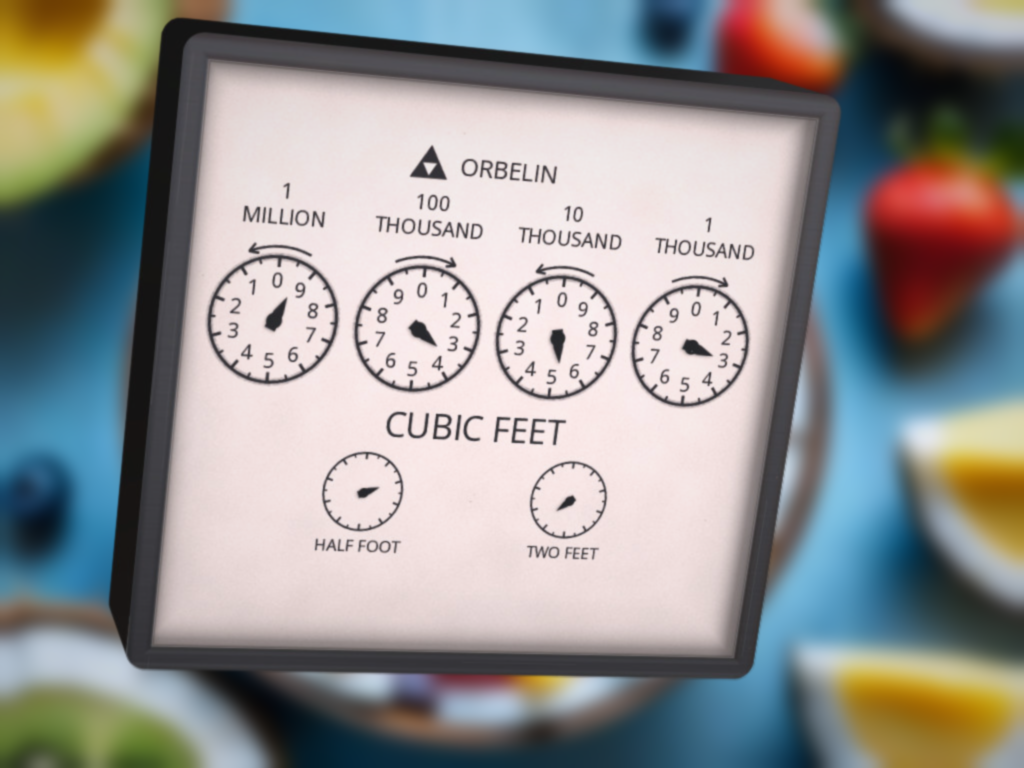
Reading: 935300 ft³
